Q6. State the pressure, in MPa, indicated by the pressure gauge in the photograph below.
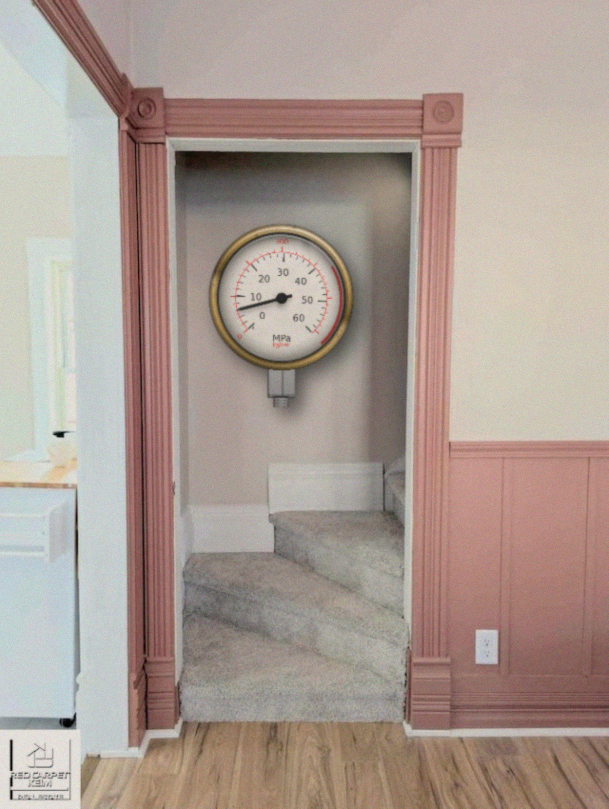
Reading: 6 MPa
